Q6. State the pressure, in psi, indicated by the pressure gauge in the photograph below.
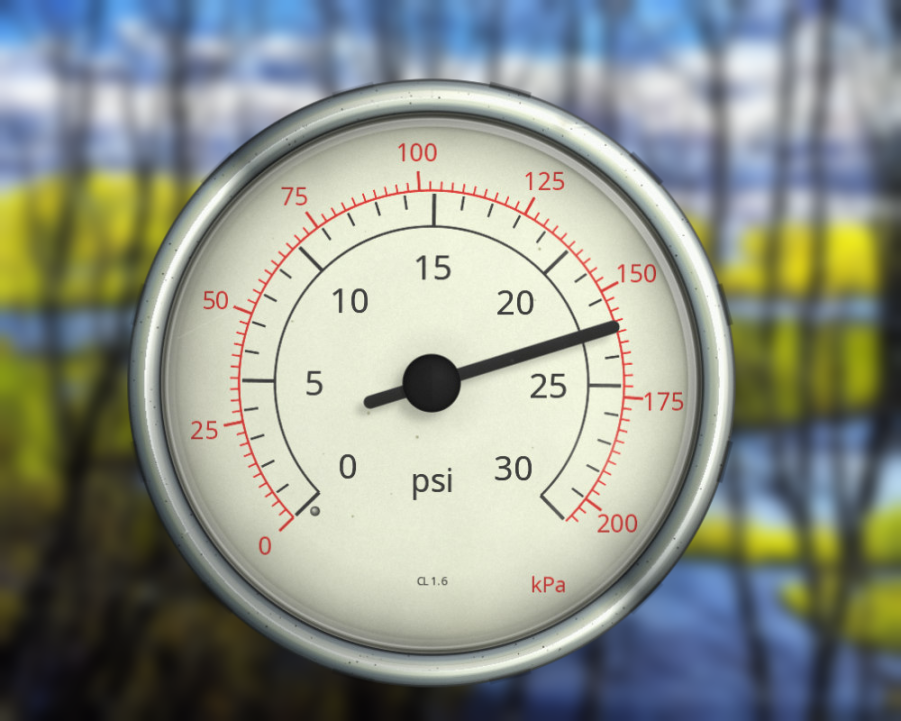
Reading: 23 psi
